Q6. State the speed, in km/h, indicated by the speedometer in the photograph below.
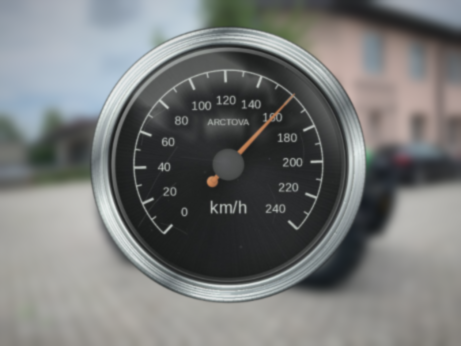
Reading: 160 km/h
